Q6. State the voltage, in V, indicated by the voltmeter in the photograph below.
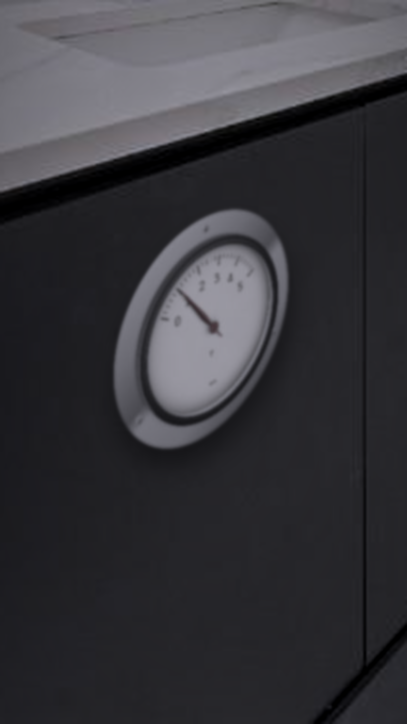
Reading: 1 V
